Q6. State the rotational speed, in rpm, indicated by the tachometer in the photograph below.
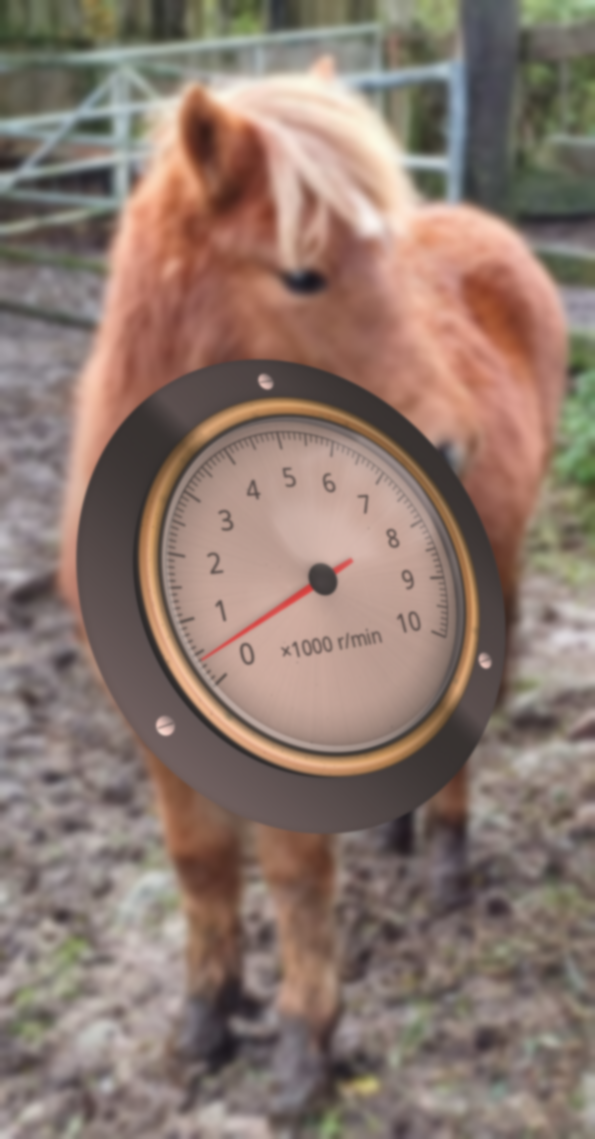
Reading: 400 rpm
